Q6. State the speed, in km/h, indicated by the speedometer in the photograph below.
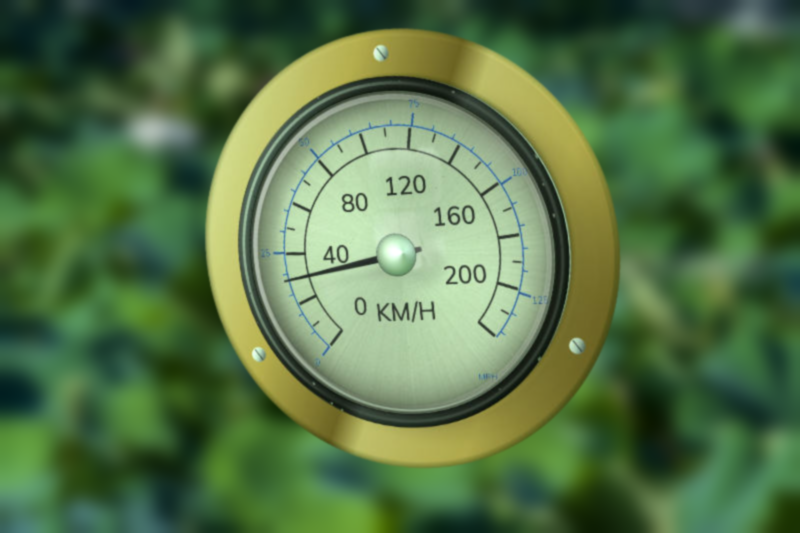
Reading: 30 km/h
